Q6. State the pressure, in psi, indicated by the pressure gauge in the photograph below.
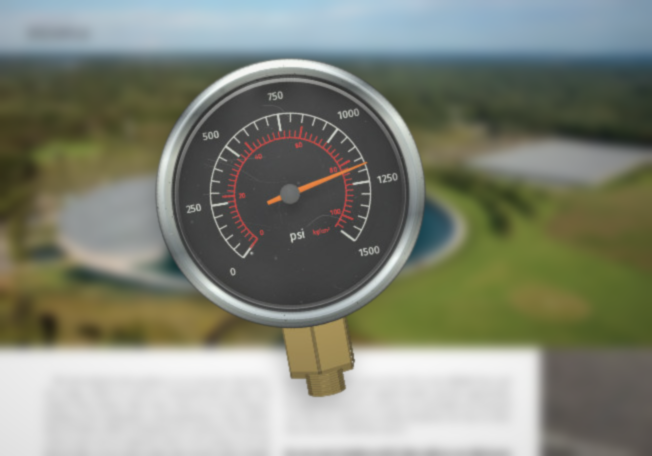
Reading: 1175 psi
